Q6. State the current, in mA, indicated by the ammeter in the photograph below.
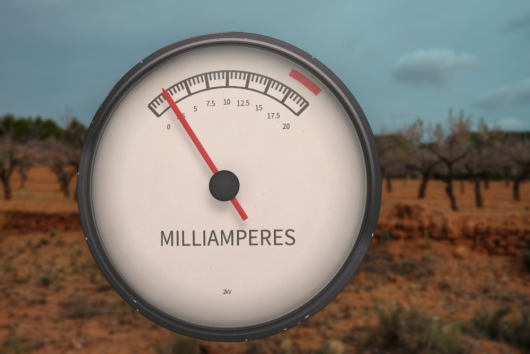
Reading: 2.5 mA
